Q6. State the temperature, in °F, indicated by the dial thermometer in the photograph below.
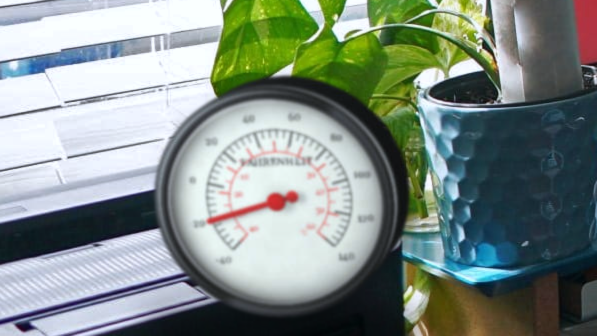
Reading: -20 °F
